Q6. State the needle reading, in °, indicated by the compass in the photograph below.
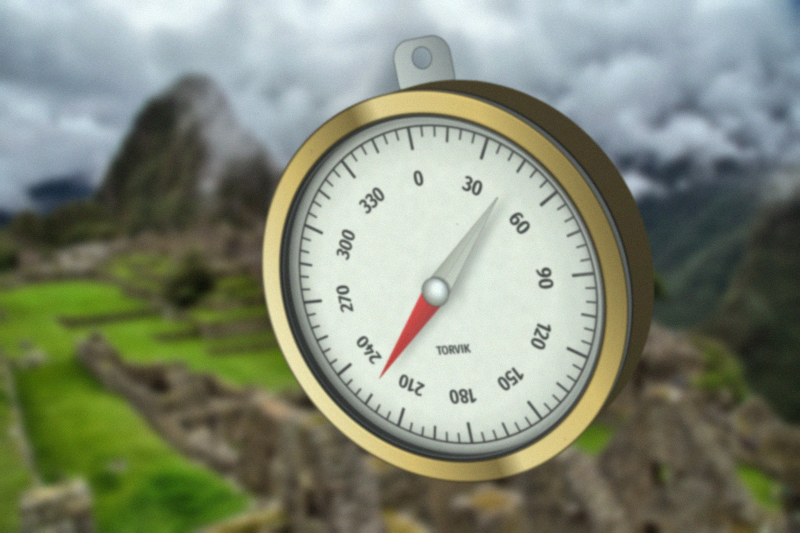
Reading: 225 °
